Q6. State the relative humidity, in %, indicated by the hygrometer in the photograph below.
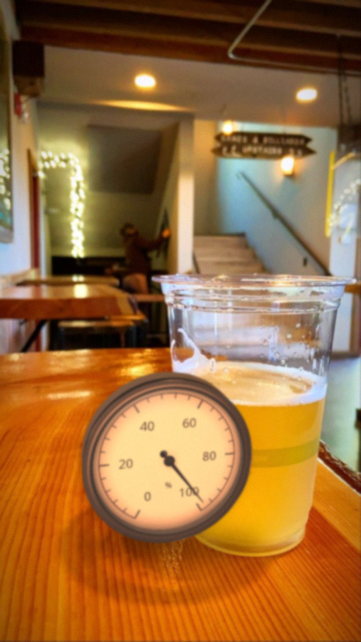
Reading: 98 %
